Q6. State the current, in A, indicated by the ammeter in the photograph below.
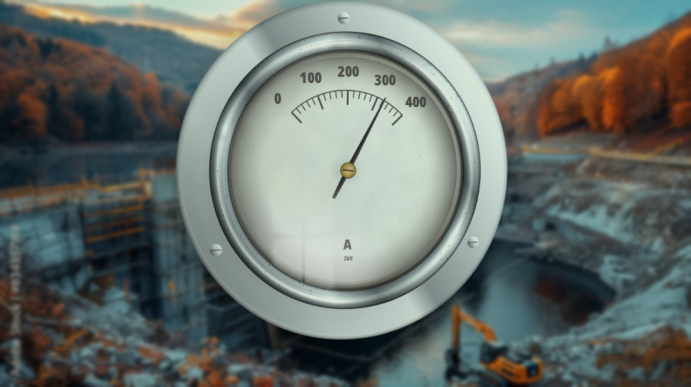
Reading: 320 A
